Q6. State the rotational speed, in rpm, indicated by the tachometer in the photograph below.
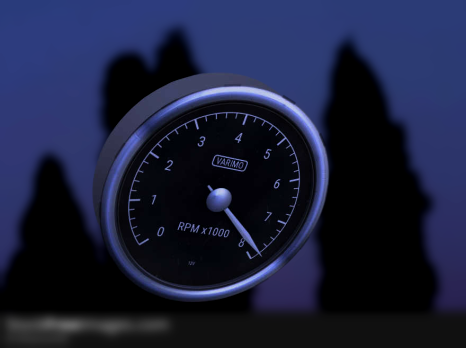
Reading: 7800 rpm
